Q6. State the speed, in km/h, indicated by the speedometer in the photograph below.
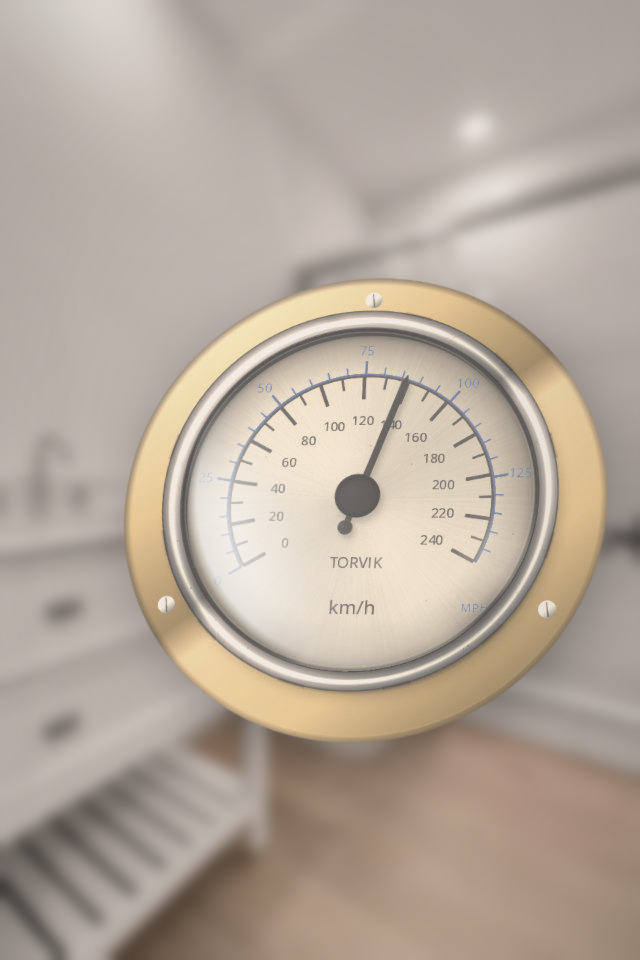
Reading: 140 km/h
